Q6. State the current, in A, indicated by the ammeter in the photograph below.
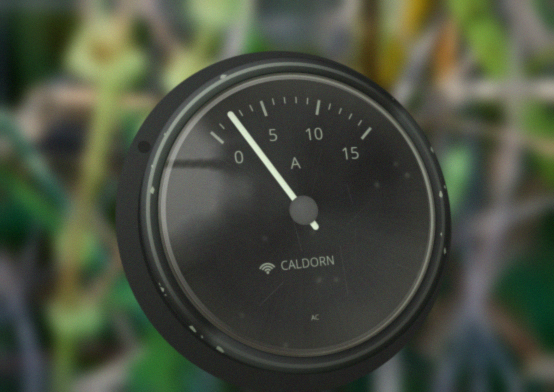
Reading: 2 A
